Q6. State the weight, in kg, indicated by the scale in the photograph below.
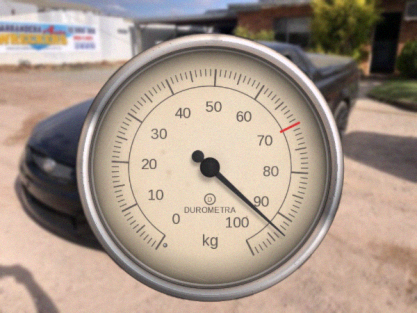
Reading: 93 kg
